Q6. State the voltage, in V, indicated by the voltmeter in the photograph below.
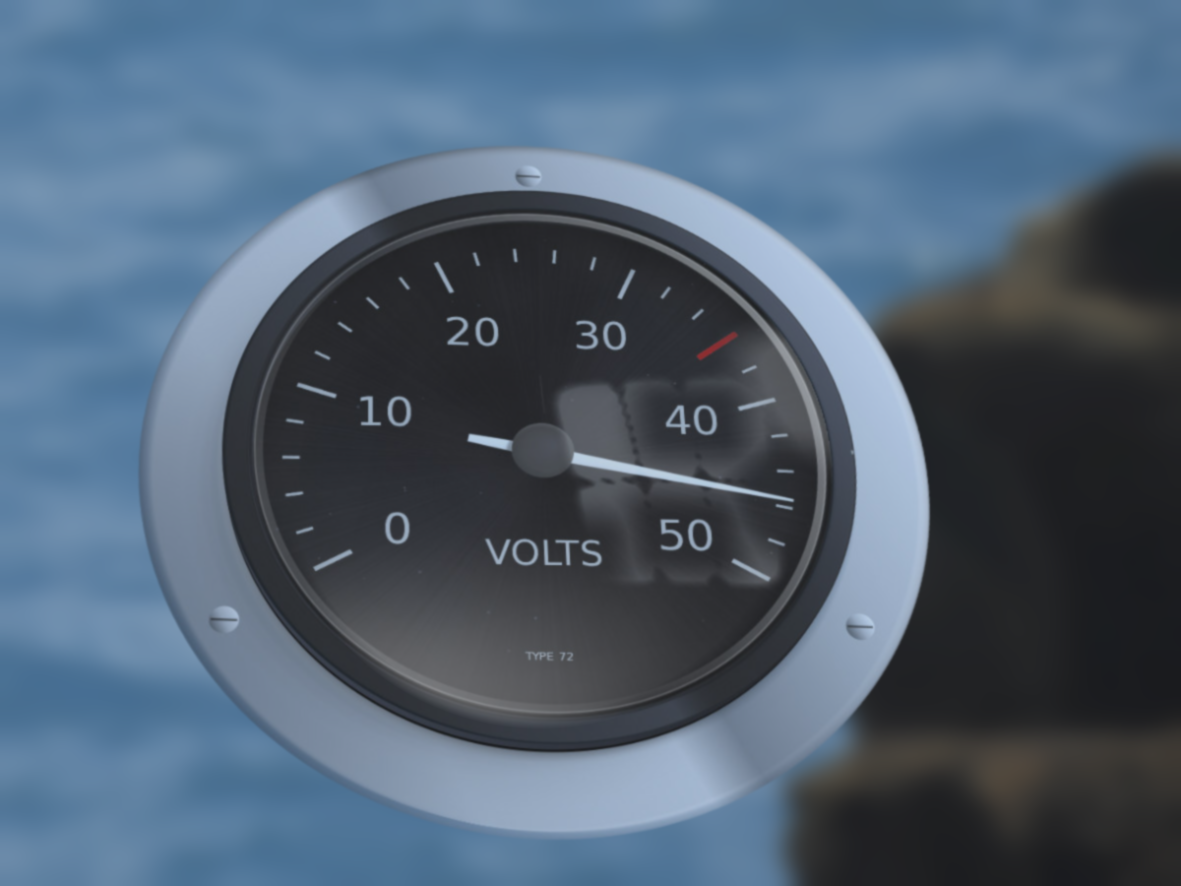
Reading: 46 V
